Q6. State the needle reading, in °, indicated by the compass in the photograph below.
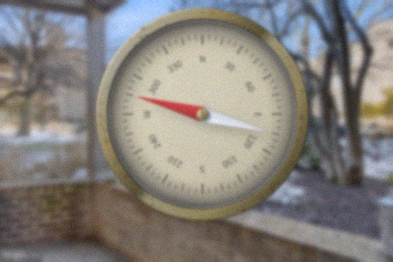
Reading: 285 °
